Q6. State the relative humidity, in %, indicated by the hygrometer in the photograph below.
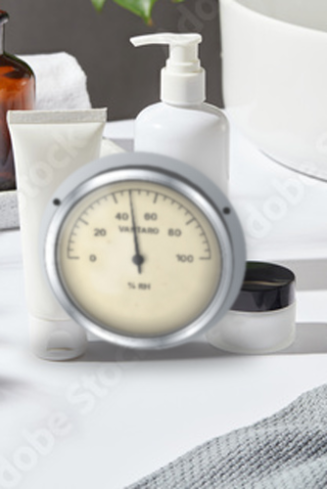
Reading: 48 %
